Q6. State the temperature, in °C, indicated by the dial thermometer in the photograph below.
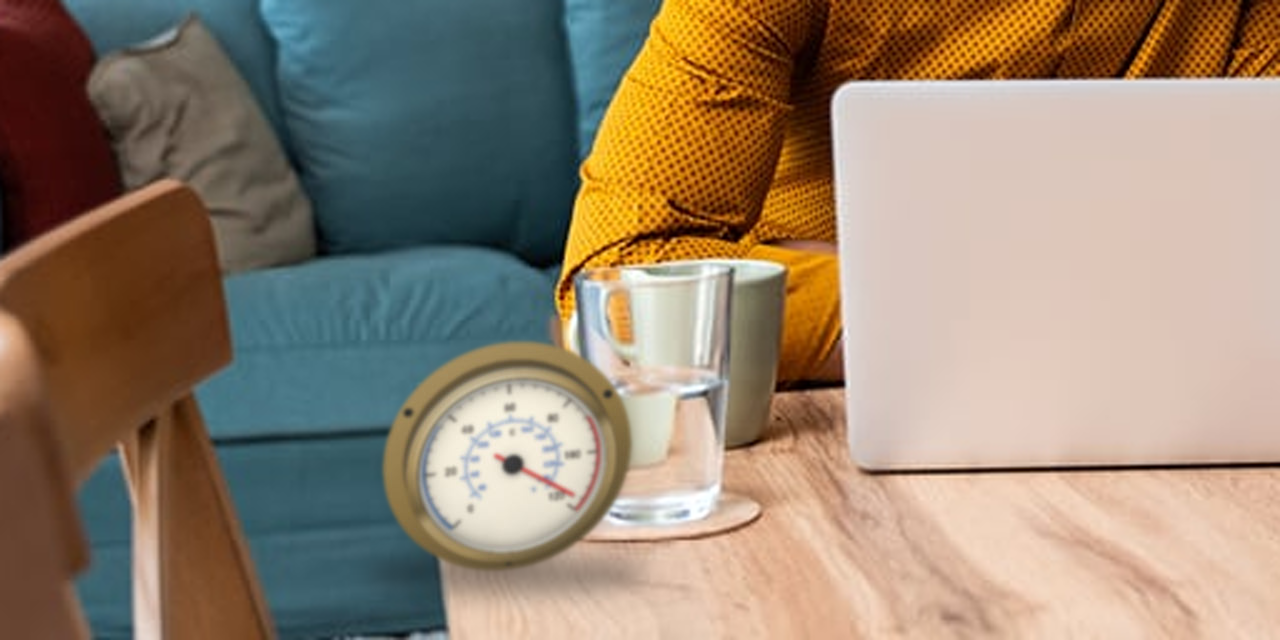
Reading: 116 °C
